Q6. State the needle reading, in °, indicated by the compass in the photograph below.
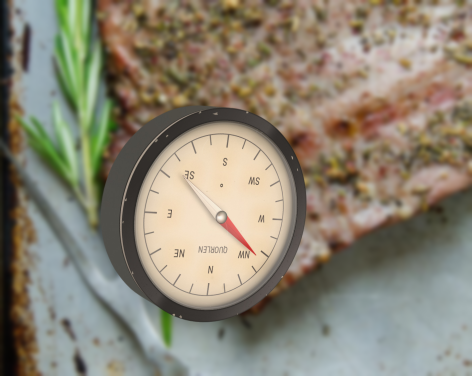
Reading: 307.5 °
